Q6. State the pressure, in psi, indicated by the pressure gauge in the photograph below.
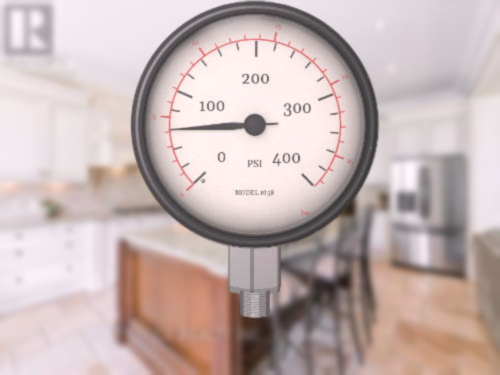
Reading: 60 psi
